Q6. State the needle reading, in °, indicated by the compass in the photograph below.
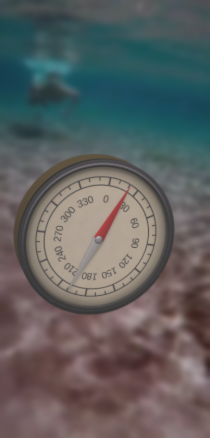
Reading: 20 °
